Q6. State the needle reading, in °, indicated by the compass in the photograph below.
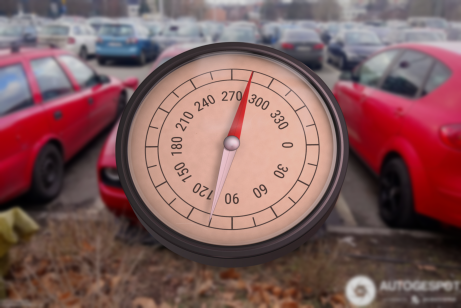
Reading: 285 °
